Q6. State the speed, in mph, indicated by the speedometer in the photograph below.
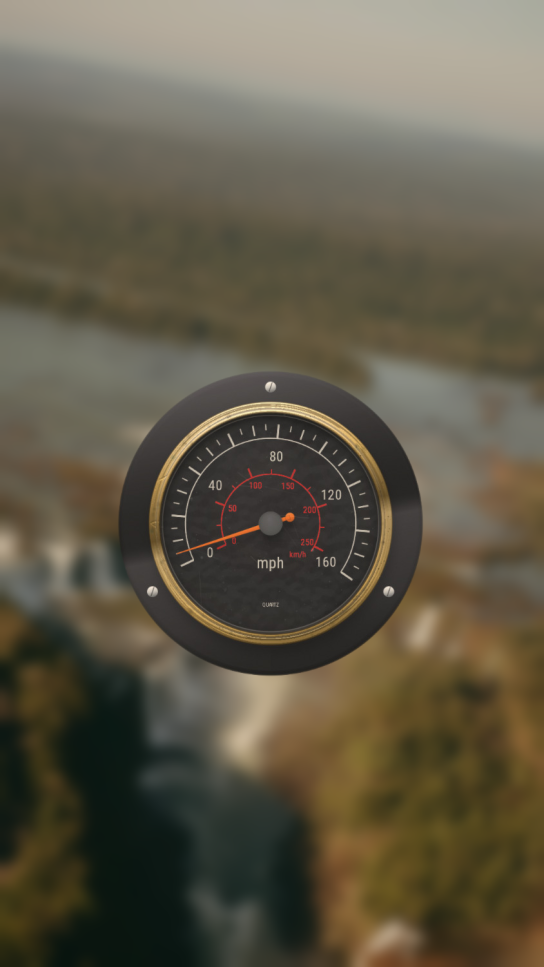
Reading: 5 mph
